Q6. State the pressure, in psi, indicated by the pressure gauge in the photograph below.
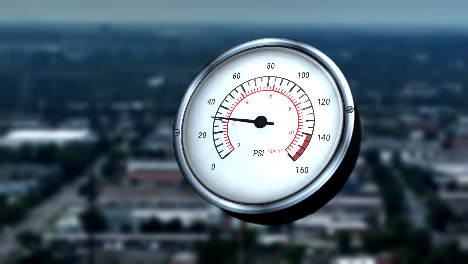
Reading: 30 psi
